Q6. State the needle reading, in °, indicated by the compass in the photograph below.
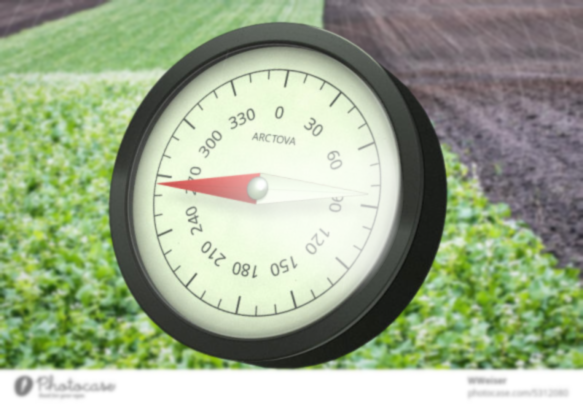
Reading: 265 °
